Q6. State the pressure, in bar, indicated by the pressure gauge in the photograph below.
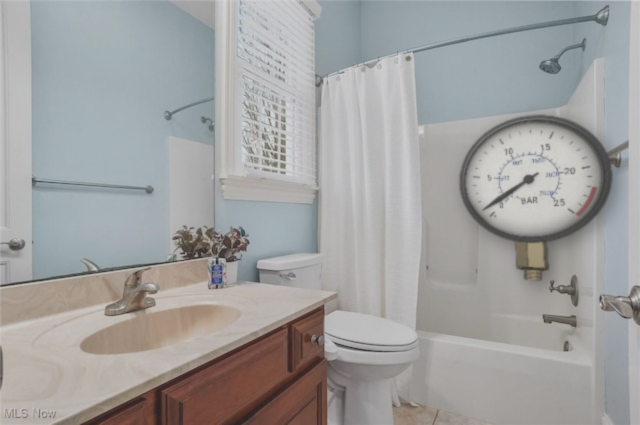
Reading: 1 bar
